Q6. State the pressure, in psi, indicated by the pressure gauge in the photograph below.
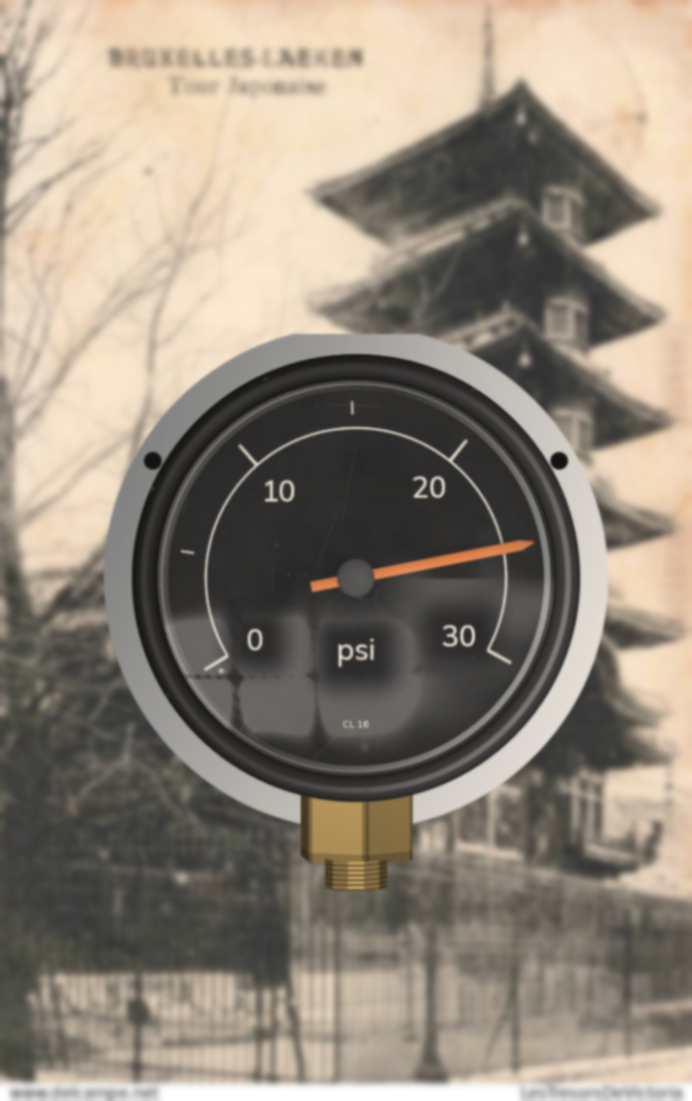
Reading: 25 psi
